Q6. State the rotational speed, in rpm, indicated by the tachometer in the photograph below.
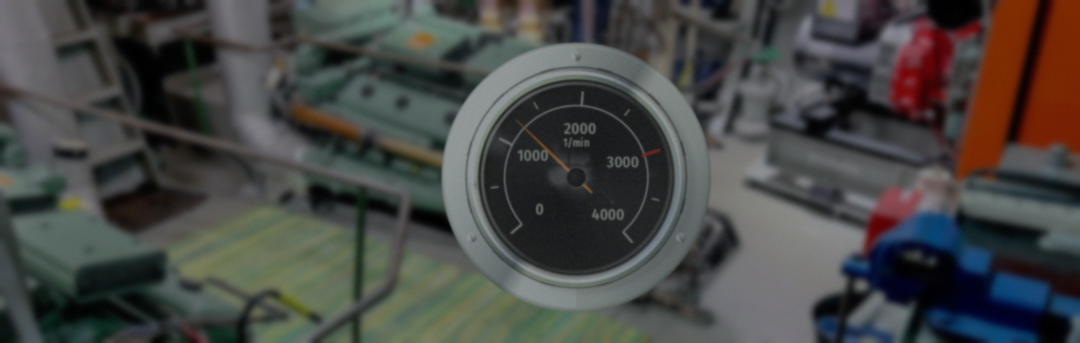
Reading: 1250 rpm
